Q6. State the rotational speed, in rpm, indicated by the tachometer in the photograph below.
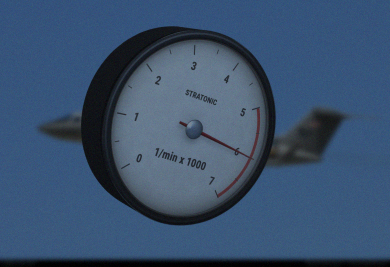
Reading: 6000 rpm
